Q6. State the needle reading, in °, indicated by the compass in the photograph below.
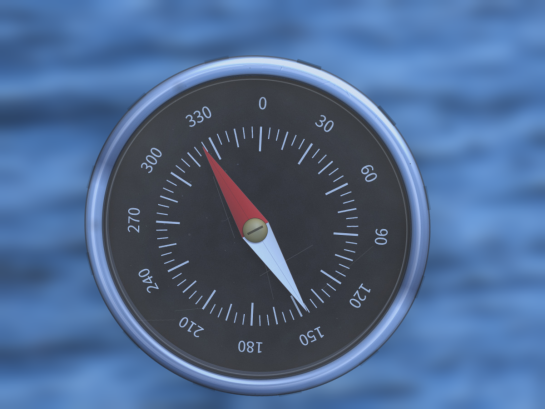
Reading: 325 °
